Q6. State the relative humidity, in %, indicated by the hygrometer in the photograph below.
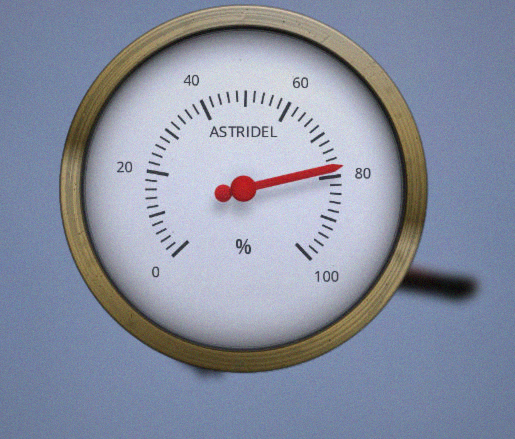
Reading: 78 %
